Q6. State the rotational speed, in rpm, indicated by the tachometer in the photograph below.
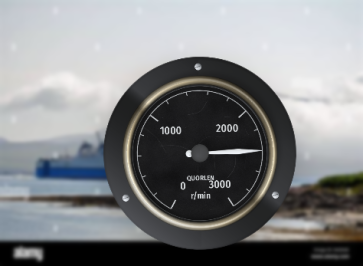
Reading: 2400 rpm
